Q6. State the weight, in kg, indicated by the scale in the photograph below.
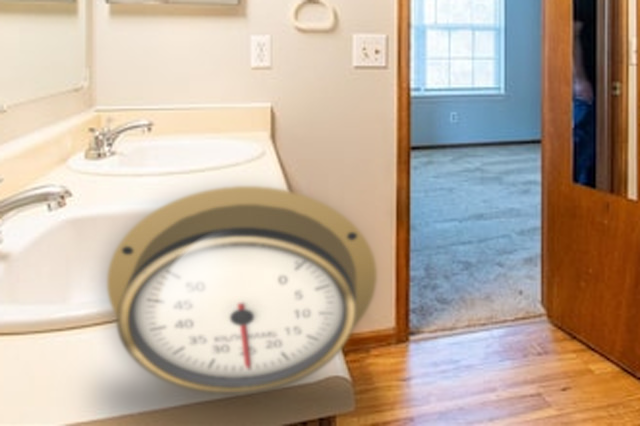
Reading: 25 kg
